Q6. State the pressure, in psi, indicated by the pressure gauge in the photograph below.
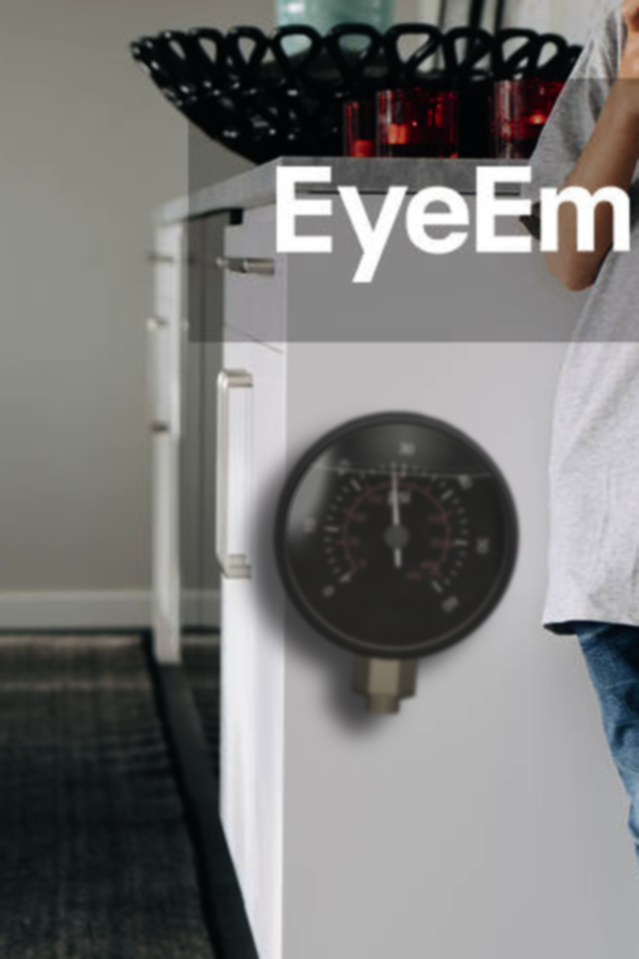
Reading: 28 psi
